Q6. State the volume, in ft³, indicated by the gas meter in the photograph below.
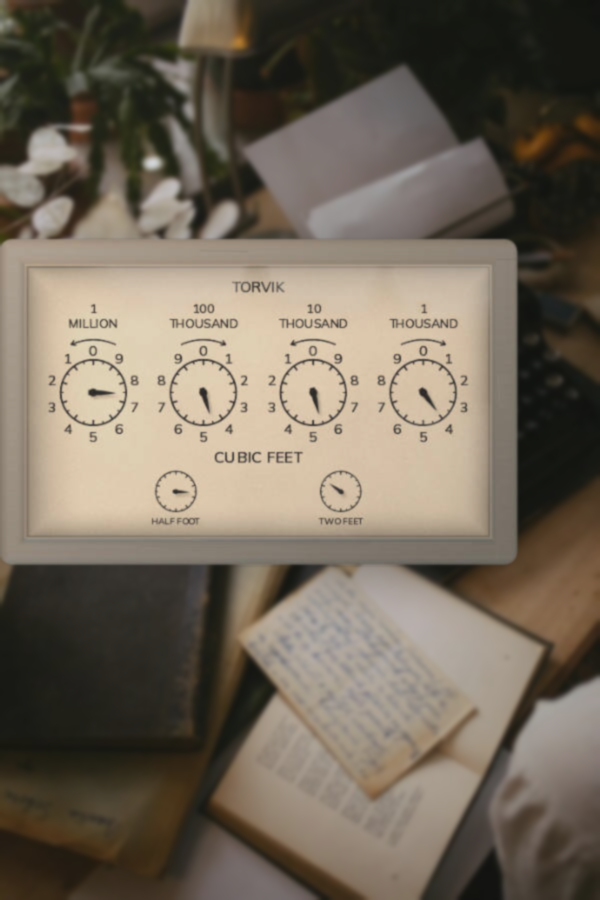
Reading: 745400 ft³
